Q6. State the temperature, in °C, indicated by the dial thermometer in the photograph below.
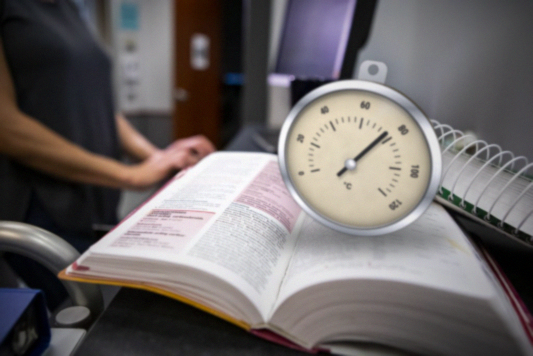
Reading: 76 °C
